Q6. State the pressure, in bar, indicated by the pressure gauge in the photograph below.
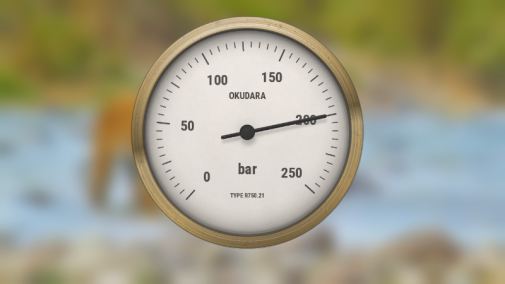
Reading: 200 bar
